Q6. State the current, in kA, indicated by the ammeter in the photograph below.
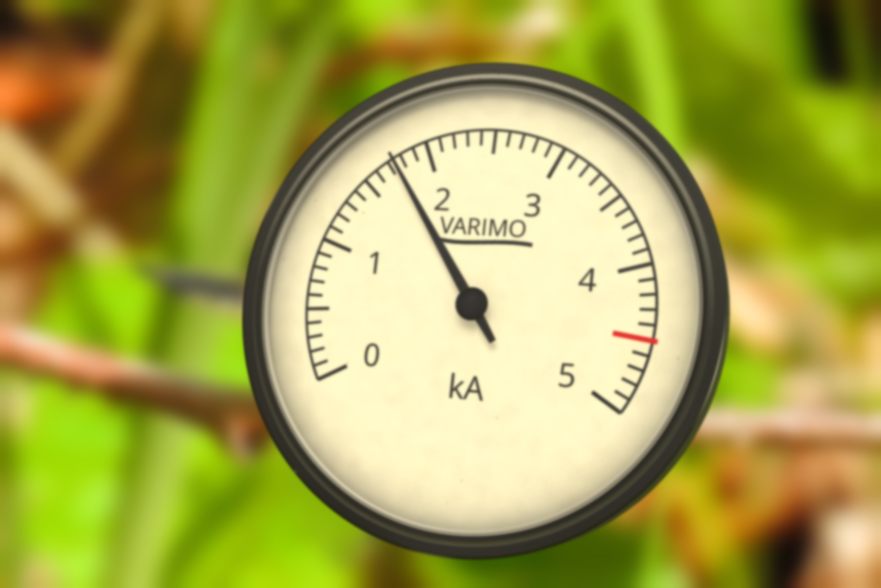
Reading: 1.75 kA
